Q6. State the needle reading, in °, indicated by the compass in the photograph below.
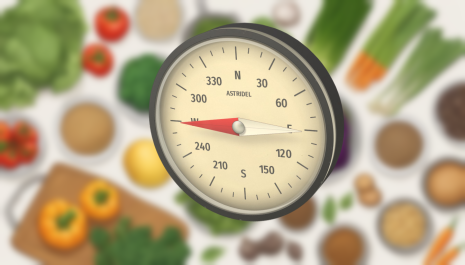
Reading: 270 °
